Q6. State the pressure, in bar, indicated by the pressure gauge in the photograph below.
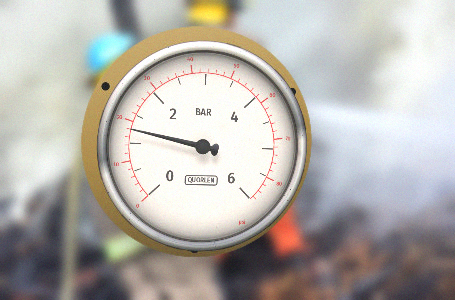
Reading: 1.25 bar
